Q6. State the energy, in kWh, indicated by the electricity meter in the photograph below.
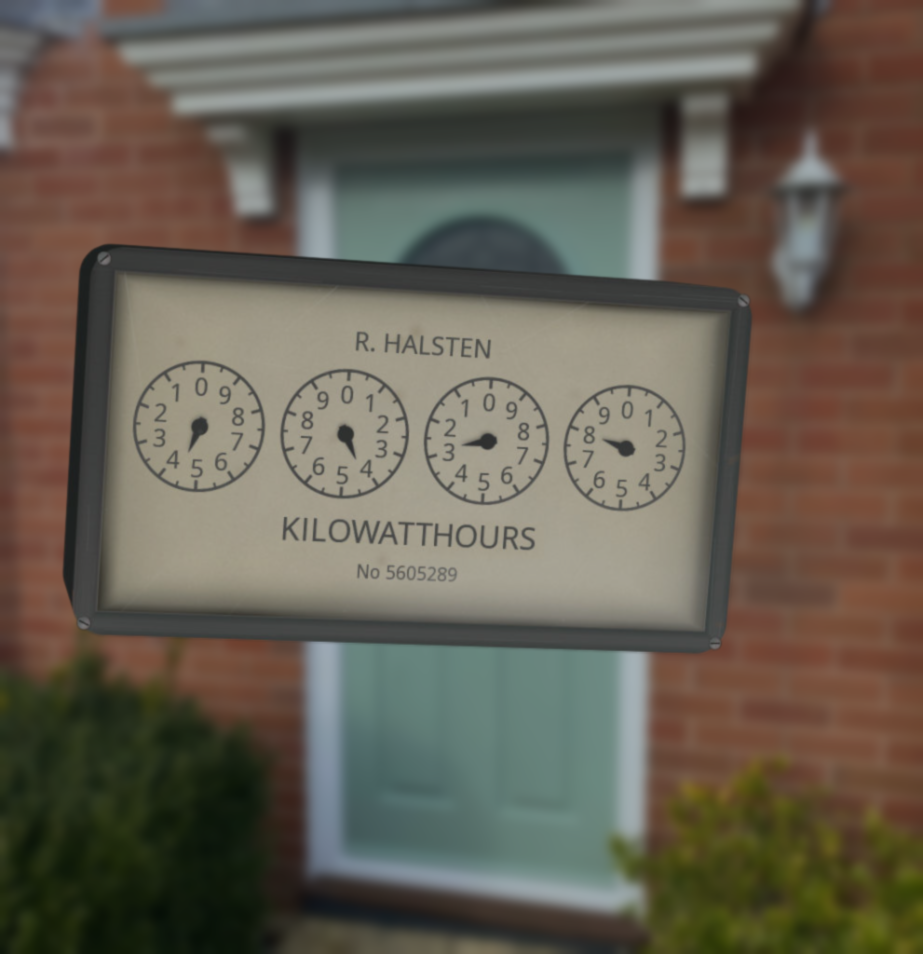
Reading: 4428 kWh
